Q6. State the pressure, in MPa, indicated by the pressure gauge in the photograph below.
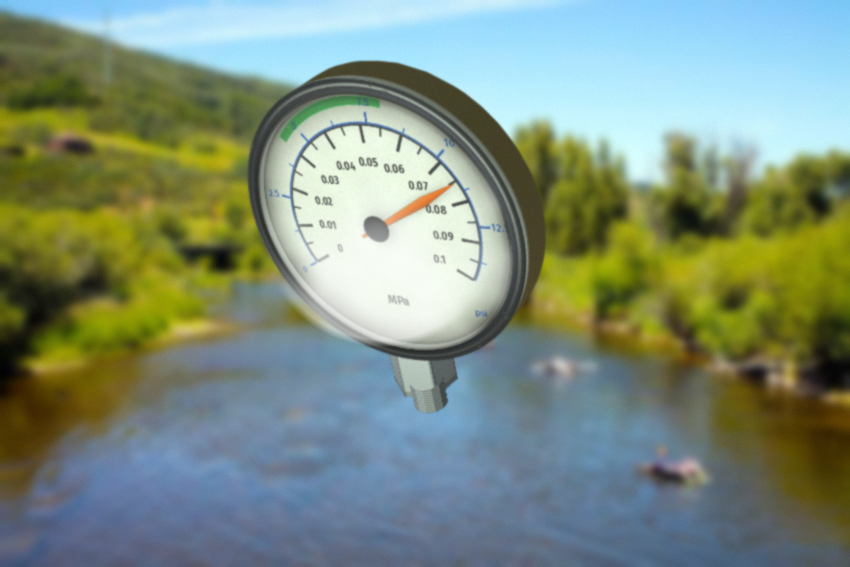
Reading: 0.075 MPa
